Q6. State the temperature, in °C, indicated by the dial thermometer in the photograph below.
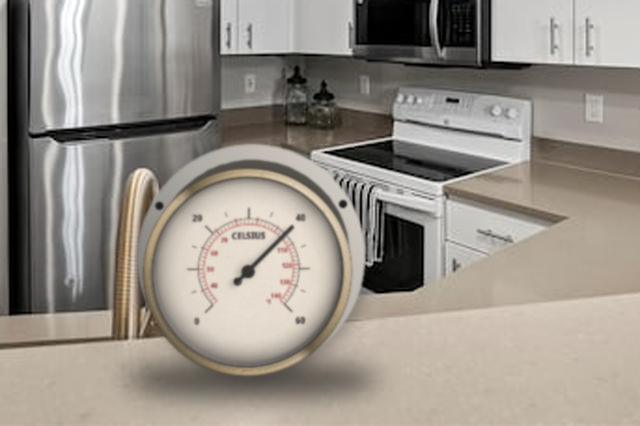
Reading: 40 °C
